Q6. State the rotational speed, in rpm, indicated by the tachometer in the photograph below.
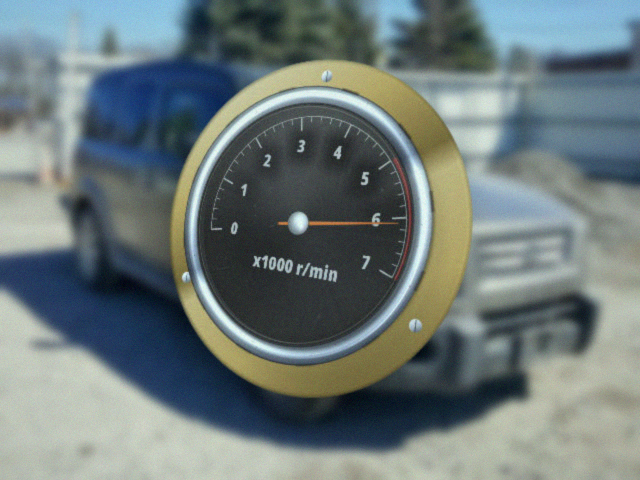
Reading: 6100 rpm
